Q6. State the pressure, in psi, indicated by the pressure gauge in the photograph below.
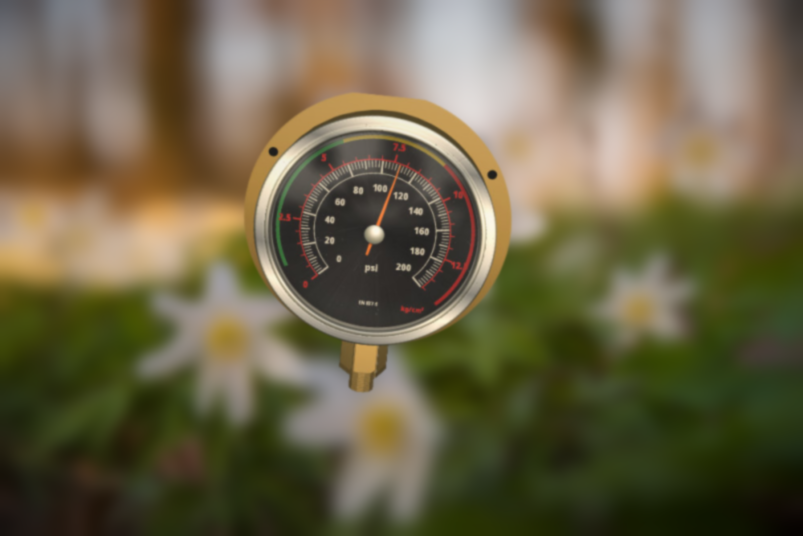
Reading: 110 psi
